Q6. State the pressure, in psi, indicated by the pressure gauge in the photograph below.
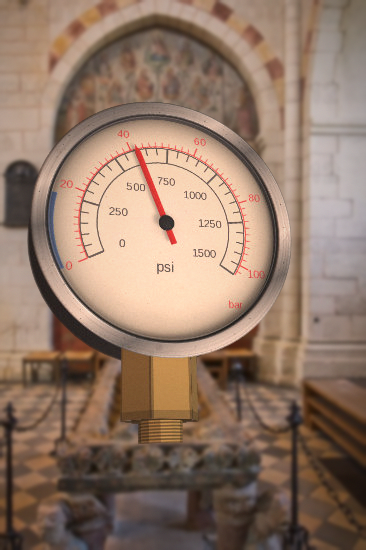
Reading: 600 psi
